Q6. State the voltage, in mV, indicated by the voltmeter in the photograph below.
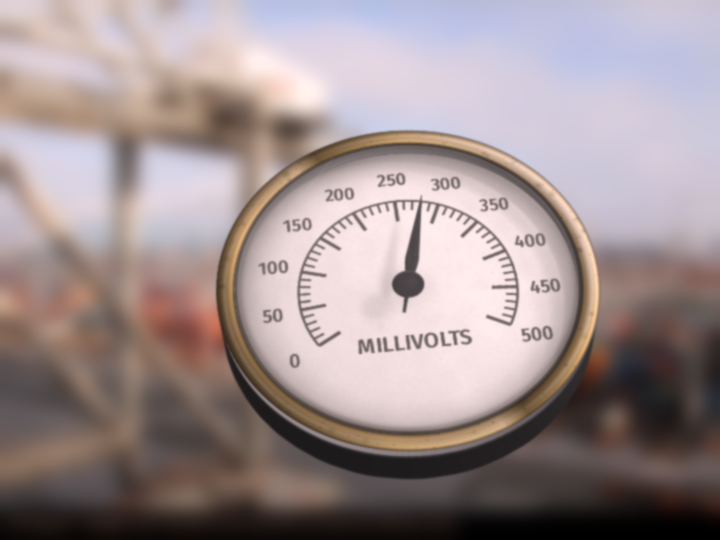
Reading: 280 mV
